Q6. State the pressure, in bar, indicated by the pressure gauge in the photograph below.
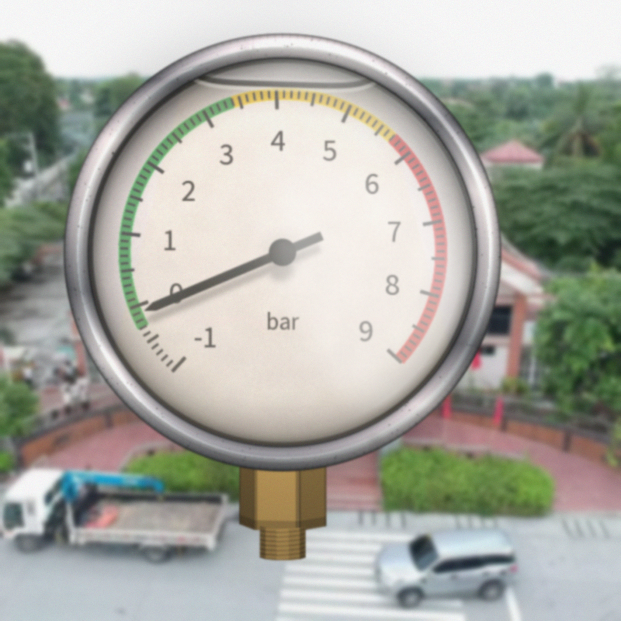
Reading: -0.1 bar
